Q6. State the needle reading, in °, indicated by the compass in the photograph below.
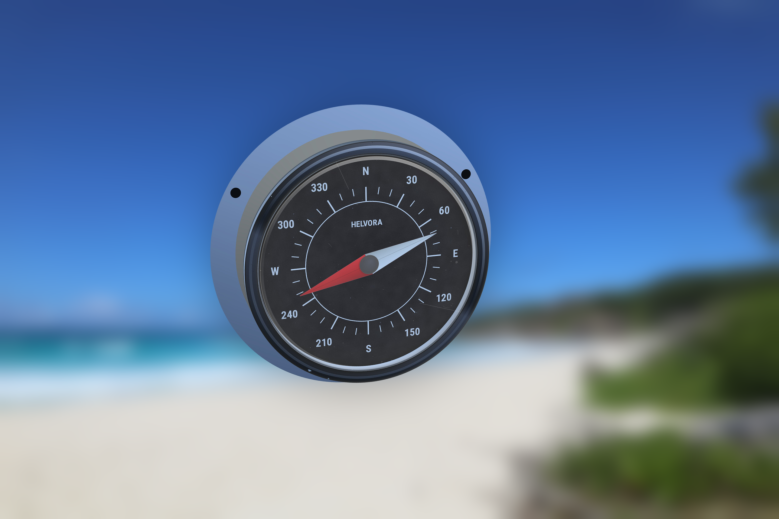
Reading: 250 °
